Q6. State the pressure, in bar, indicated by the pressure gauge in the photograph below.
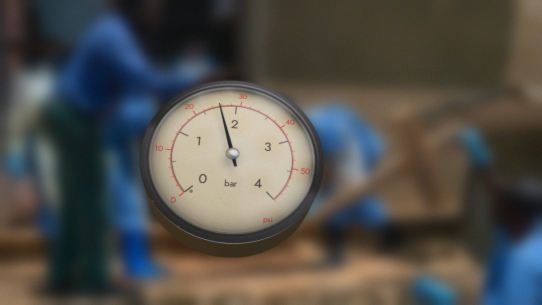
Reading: 1.75 bar
